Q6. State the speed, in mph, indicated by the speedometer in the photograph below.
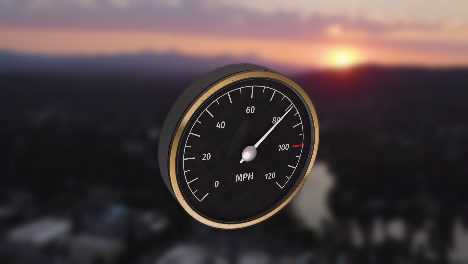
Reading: 80 mph
